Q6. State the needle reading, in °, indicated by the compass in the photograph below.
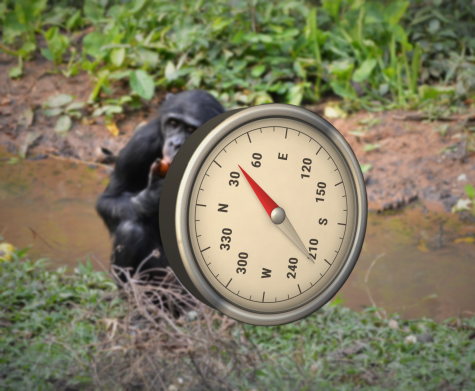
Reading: 40 °
